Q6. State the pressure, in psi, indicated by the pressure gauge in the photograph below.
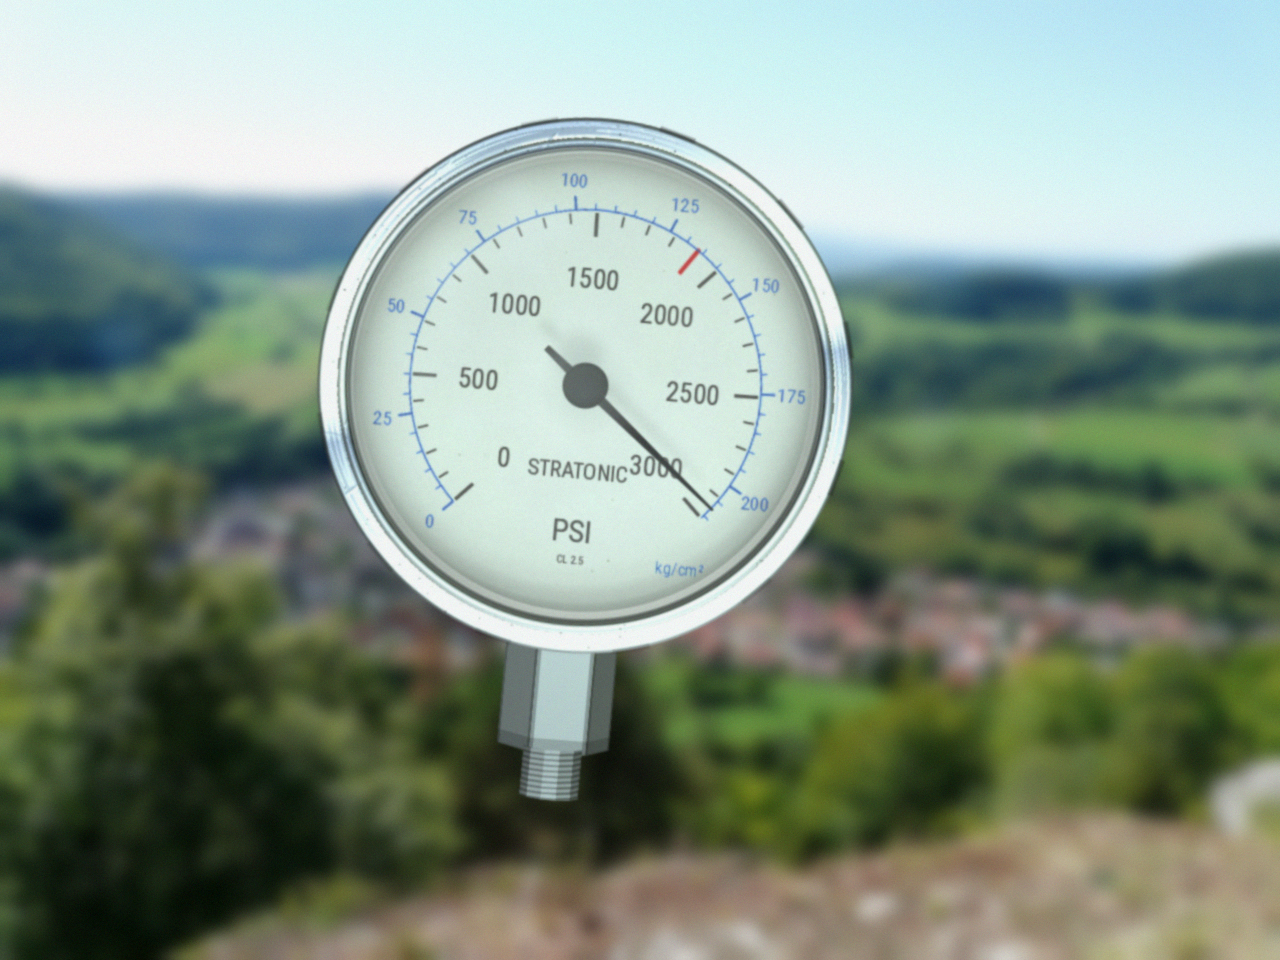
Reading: 2950 psi
